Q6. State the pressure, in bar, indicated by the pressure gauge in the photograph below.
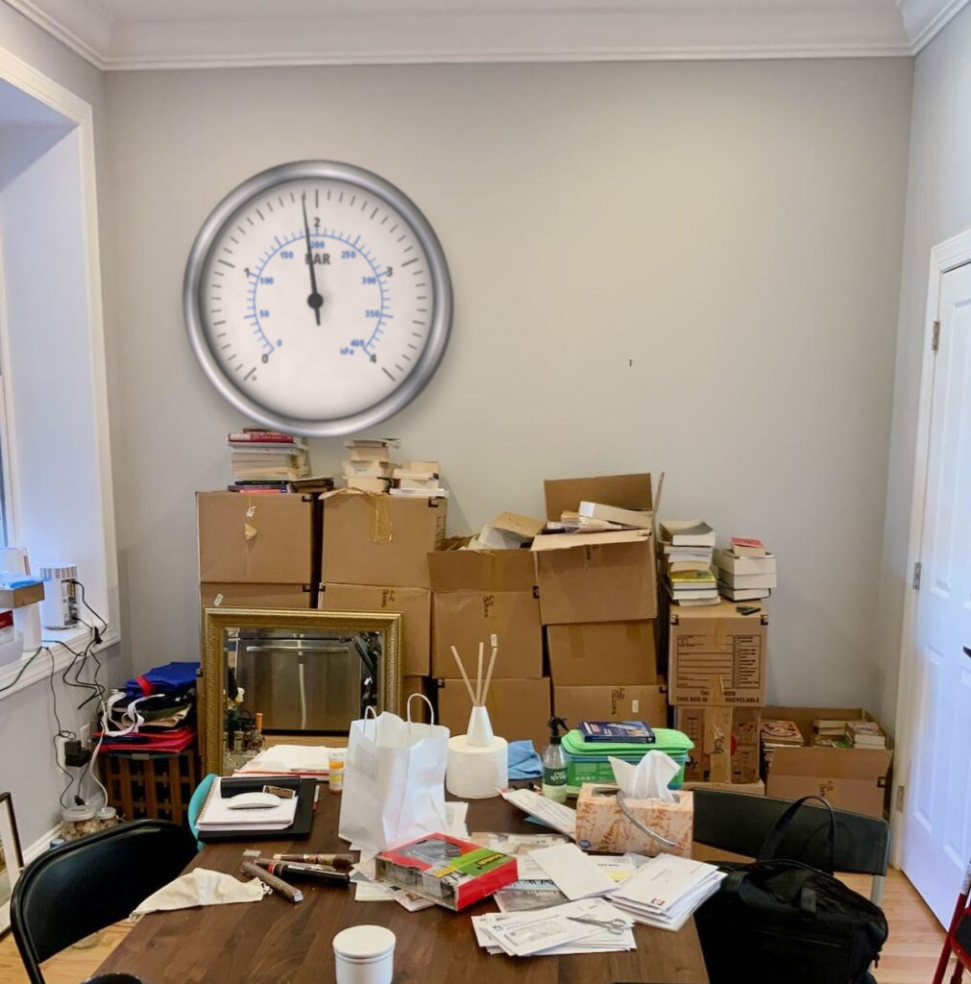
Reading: 1.9 bar
